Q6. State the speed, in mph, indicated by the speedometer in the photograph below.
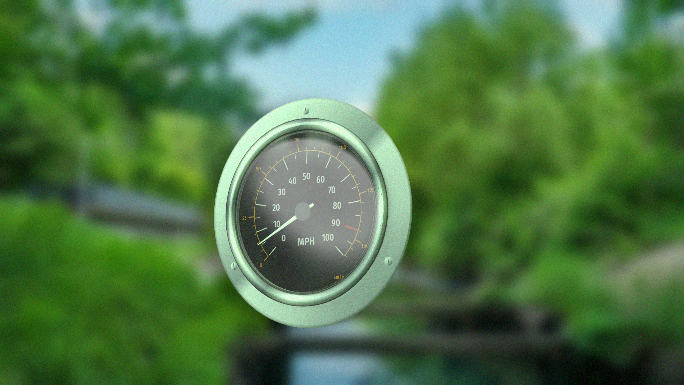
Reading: 5 mph
